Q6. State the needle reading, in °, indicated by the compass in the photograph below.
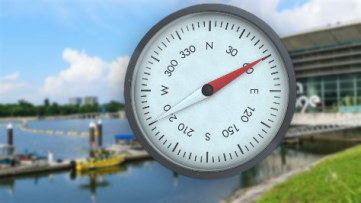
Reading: 60 °
